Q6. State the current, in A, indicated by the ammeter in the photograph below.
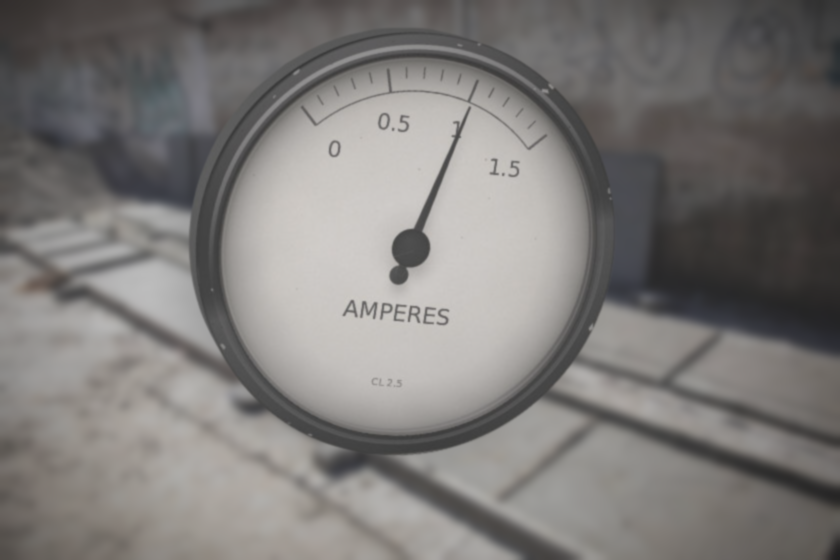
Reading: 1 A
